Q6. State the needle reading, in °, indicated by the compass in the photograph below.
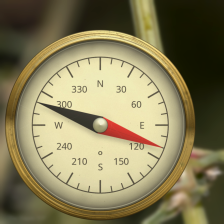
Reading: 110 °
